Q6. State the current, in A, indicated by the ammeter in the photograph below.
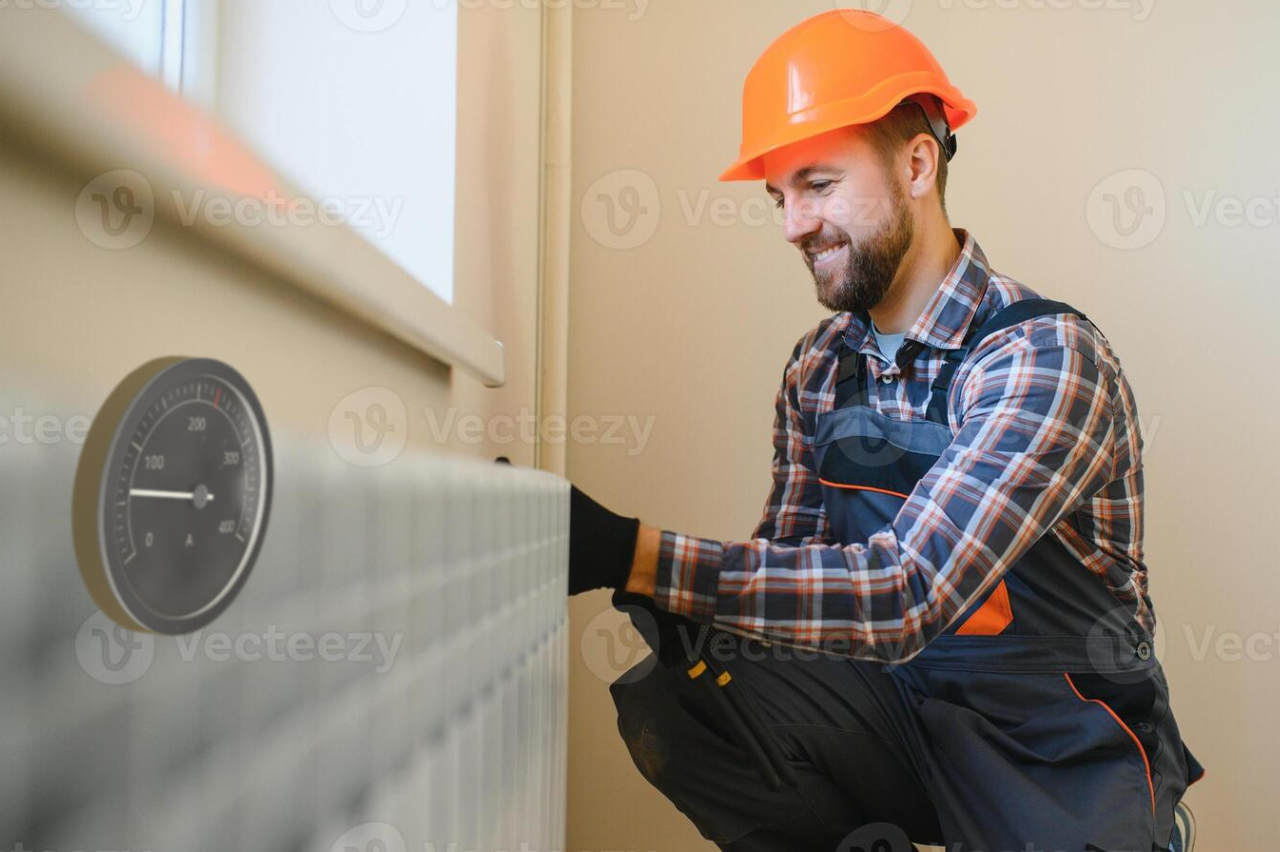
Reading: 60 A
